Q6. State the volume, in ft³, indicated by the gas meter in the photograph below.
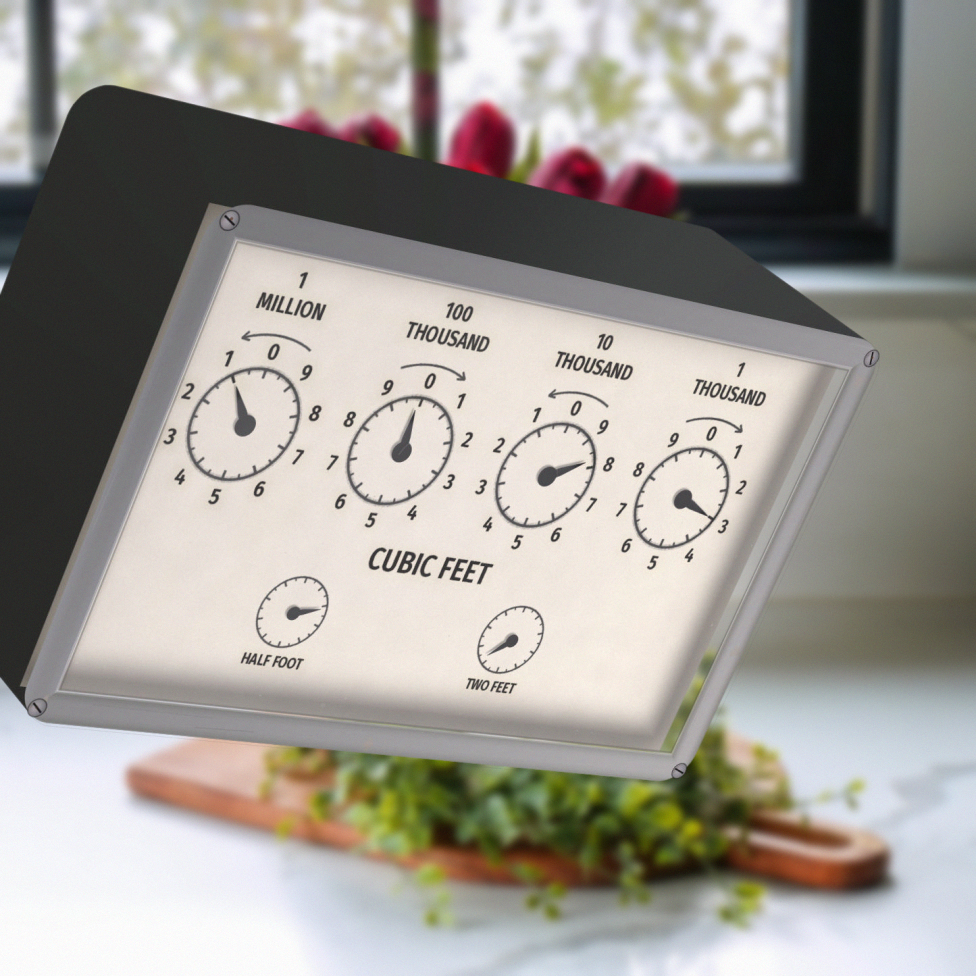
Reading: 98300 ft³
